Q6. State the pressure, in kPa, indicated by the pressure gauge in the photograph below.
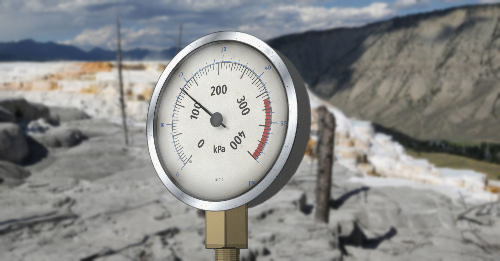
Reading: 125 kPa
